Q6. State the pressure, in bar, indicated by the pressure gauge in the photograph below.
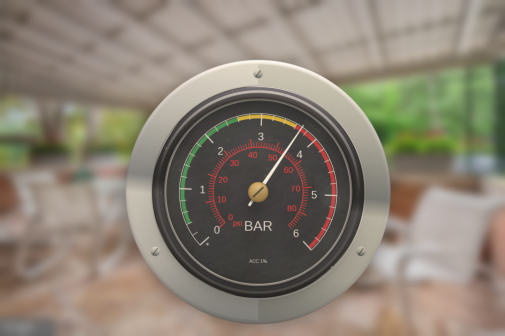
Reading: 3.7 bar
